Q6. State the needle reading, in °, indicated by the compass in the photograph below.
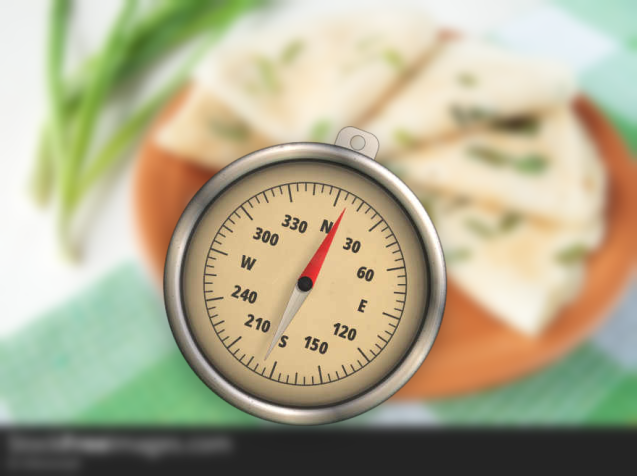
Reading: 7.5 °
